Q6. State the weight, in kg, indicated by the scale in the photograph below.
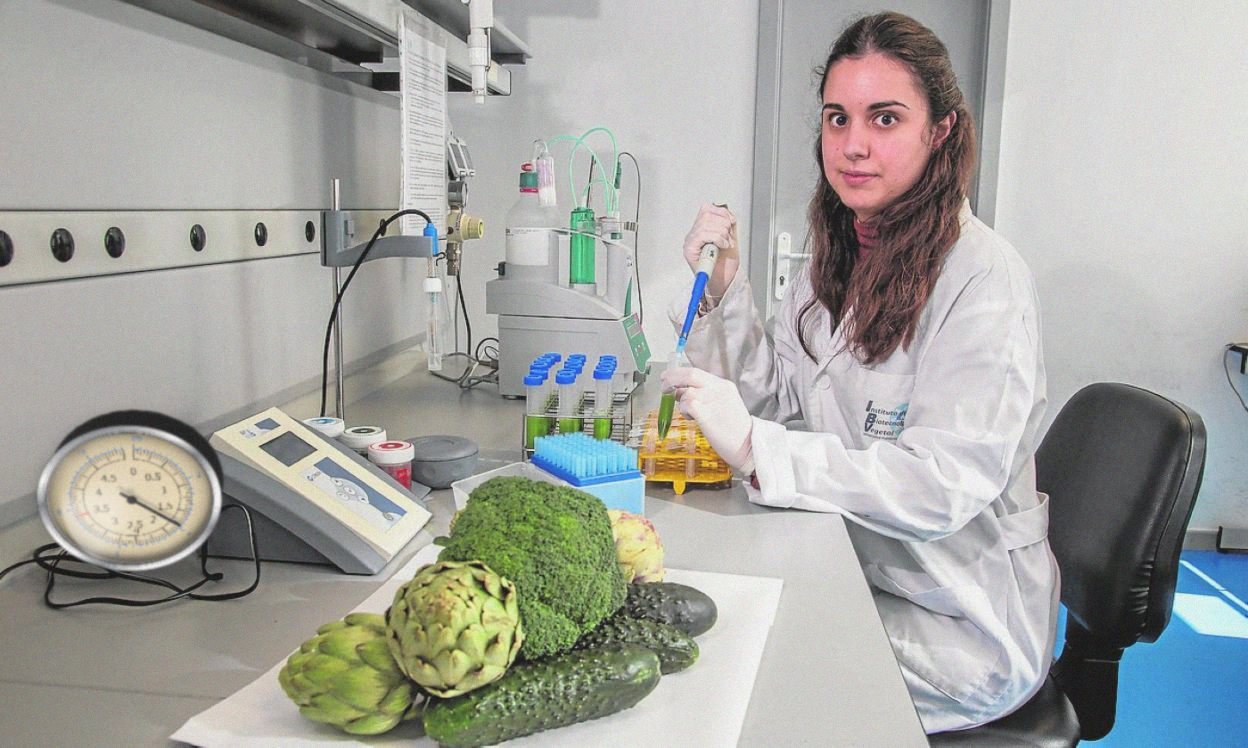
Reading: 1.75 kg
